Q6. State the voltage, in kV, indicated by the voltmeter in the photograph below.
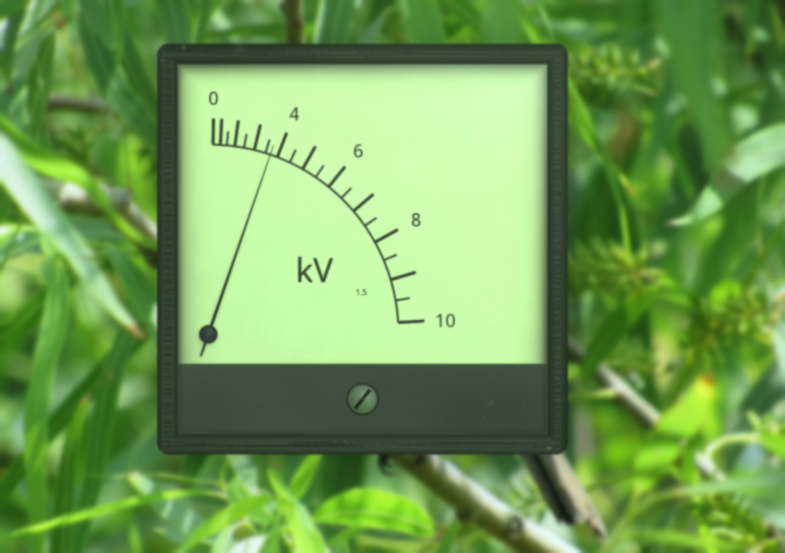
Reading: 3.75 kV
